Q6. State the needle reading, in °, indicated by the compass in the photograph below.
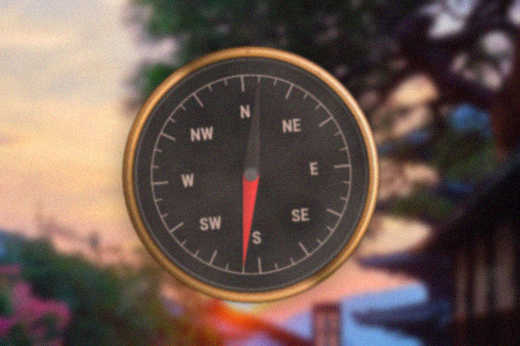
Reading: 190 °
